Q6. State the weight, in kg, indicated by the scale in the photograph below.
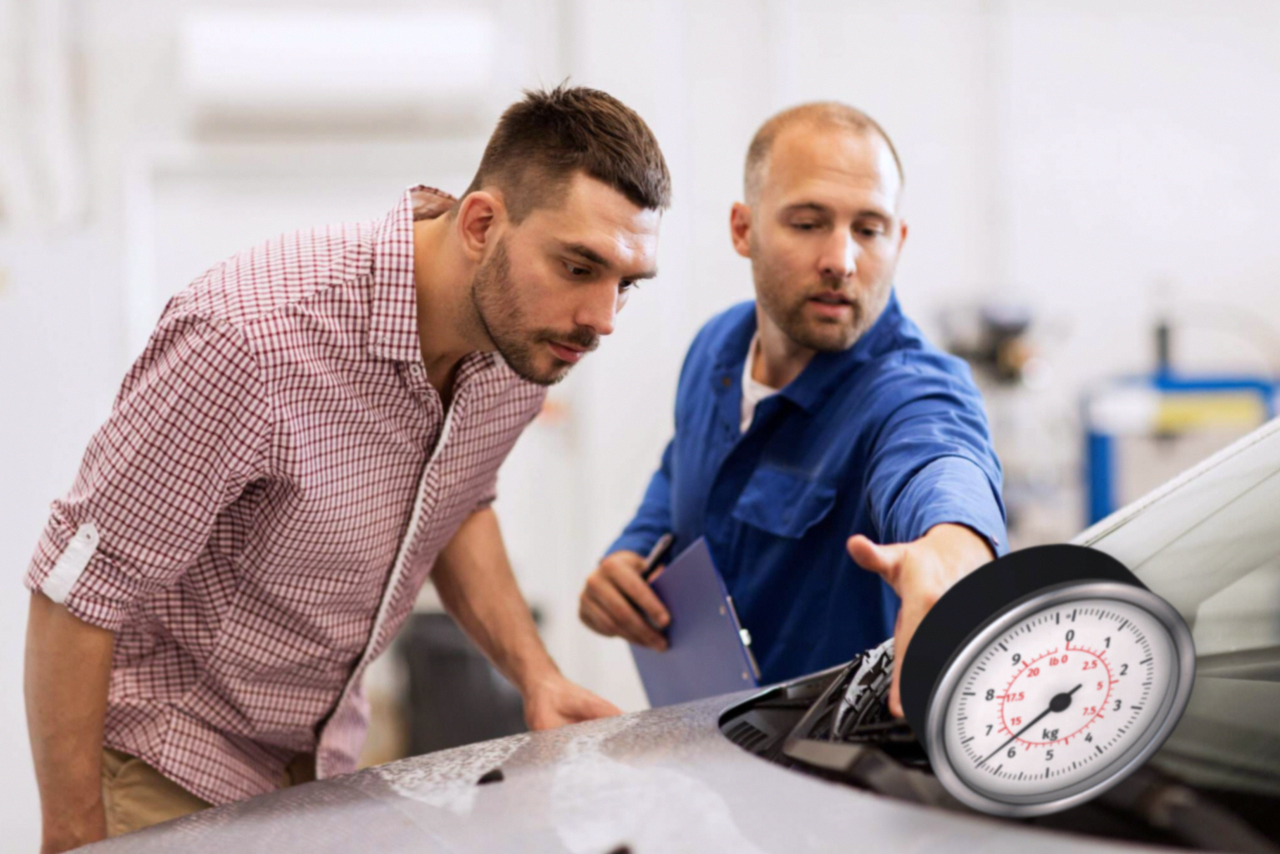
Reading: 6.5 kg
